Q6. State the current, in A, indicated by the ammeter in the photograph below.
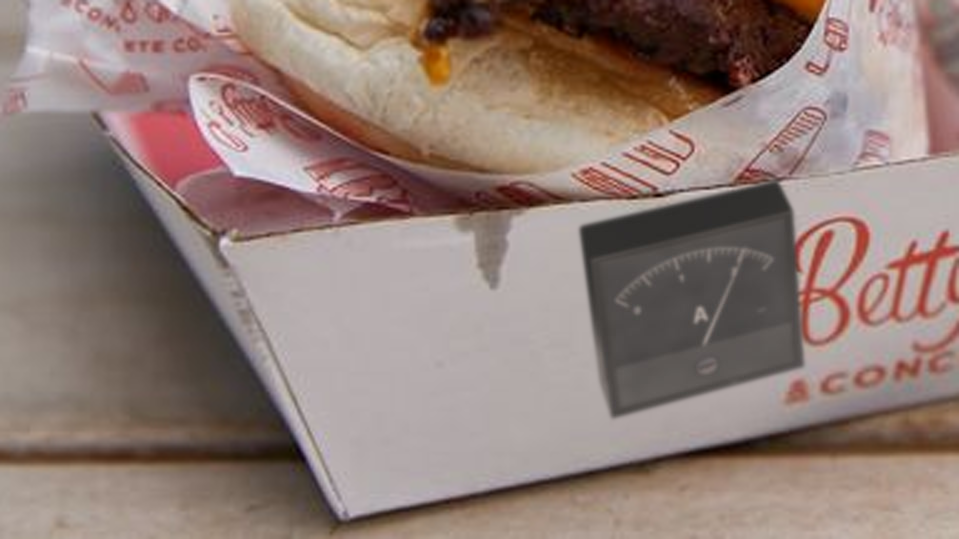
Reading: 2 A
